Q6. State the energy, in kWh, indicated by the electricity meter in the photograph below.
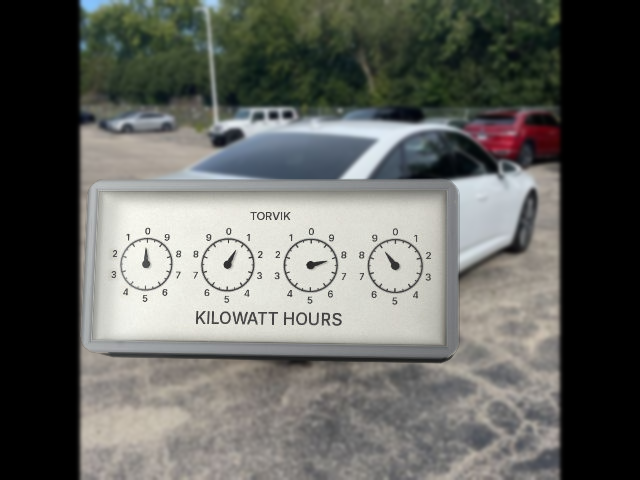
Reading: 79 kWh
